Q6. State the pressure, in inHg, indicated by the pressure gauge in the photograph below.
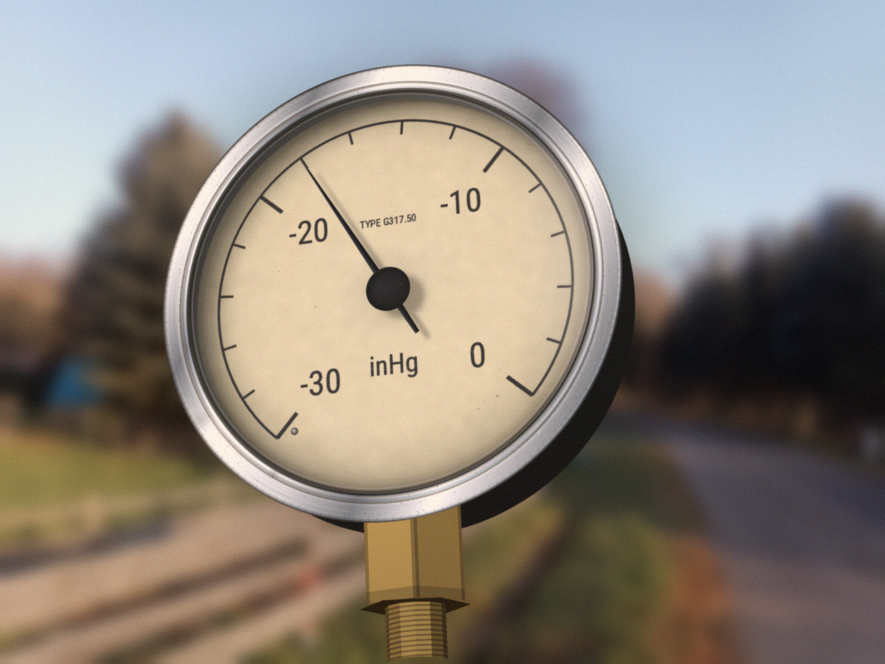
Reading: -18 inHg
